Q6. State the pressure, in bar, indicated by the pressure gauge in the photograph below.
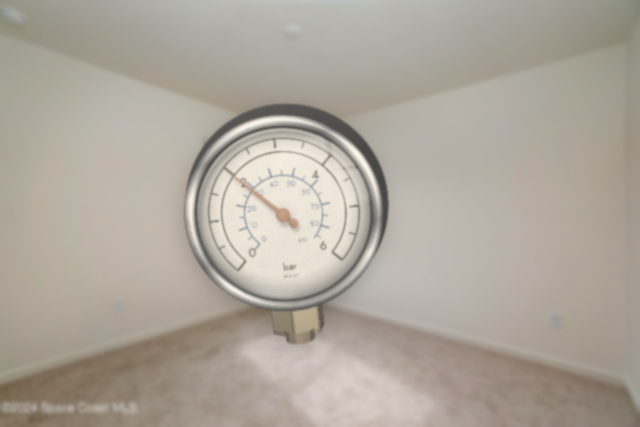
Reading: 2 bar
